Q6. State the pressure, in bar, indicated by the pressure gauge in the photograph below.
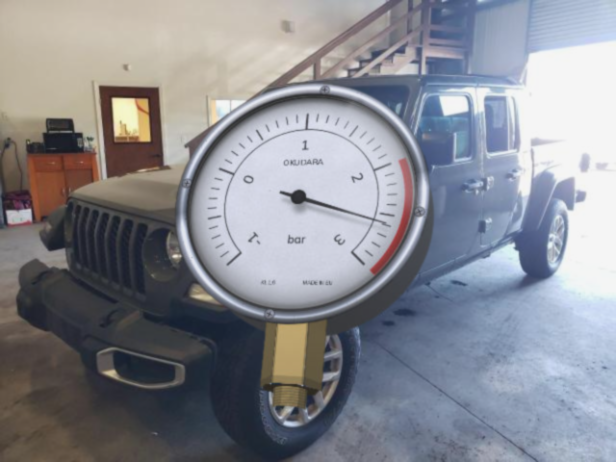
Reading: 2.6 bar
